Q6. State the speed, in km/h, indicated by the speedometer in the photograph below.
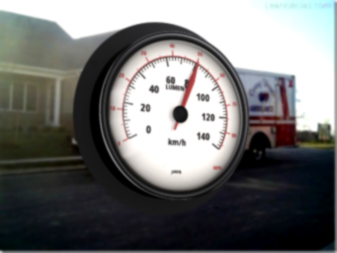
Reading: 80 km/h
